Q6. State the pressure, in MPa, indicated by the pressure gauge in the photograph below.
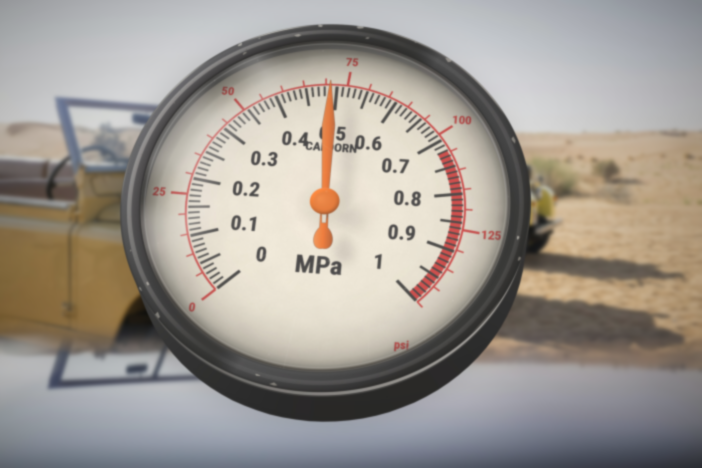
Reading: 0.49 MPa
